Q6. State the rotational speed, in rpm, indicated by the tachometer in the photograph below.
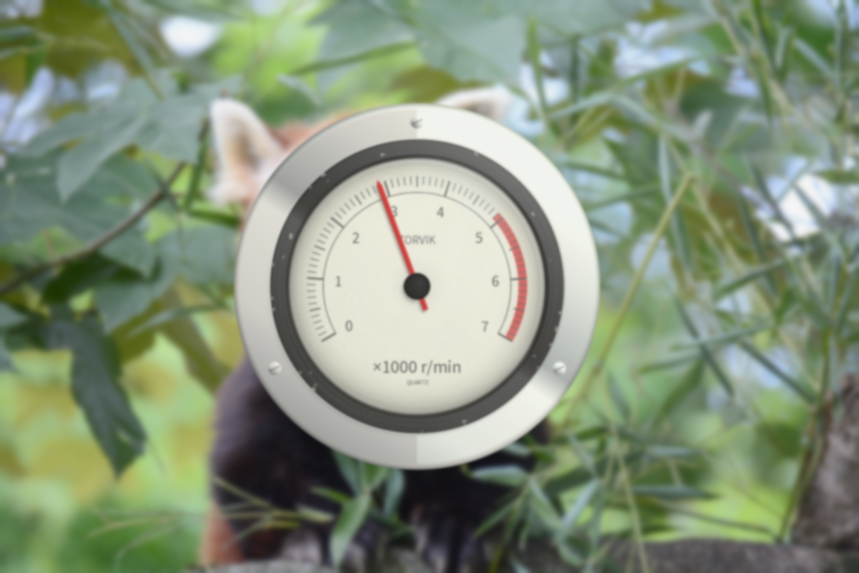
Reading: 2900 rpm
